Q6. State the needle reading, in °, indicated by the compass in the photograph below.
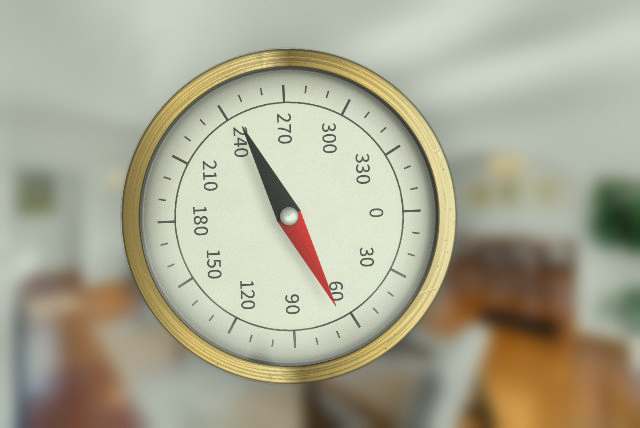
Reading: 65 °
